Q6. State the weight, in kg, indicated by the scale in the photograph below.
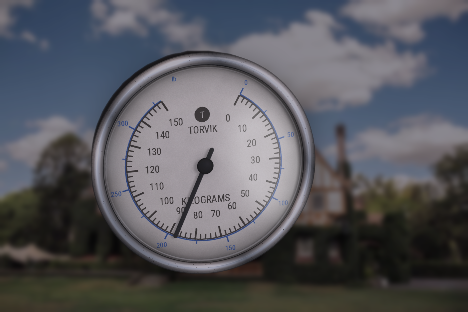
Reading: 88 kg
